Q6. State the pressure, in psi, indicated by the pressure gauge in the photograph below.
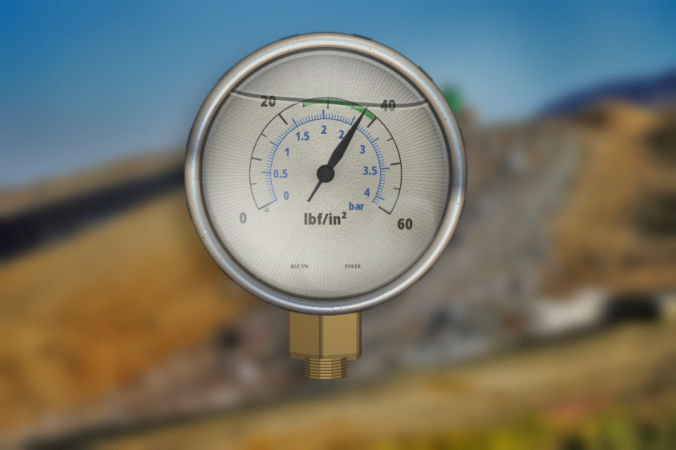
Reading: 37.5 psi
